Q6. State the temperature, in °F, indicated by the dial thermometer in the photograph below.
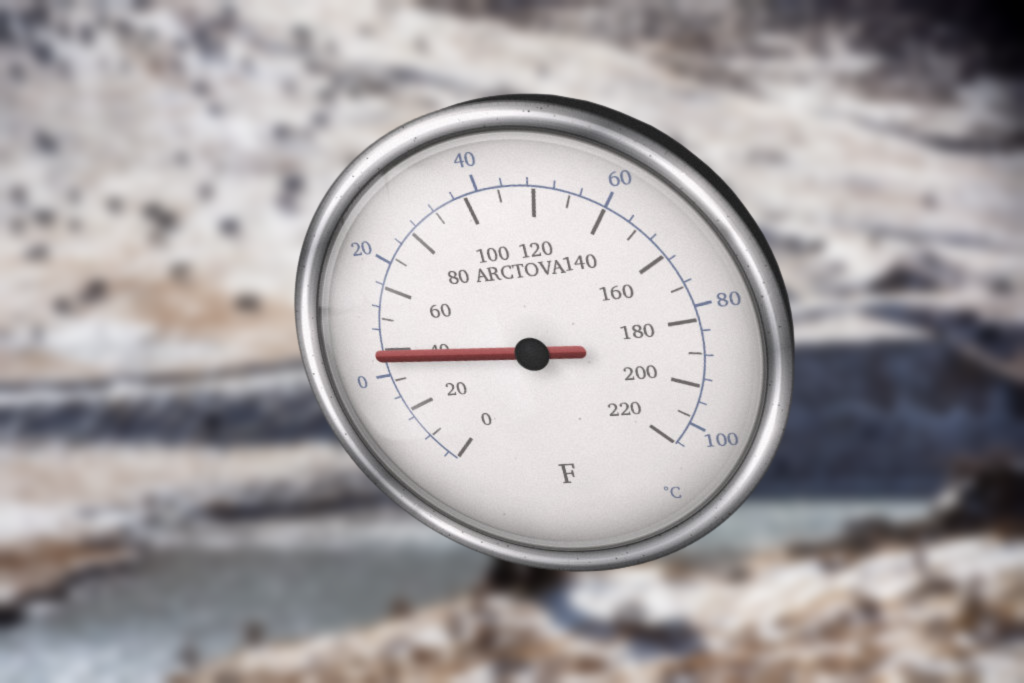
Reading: 40 °F
